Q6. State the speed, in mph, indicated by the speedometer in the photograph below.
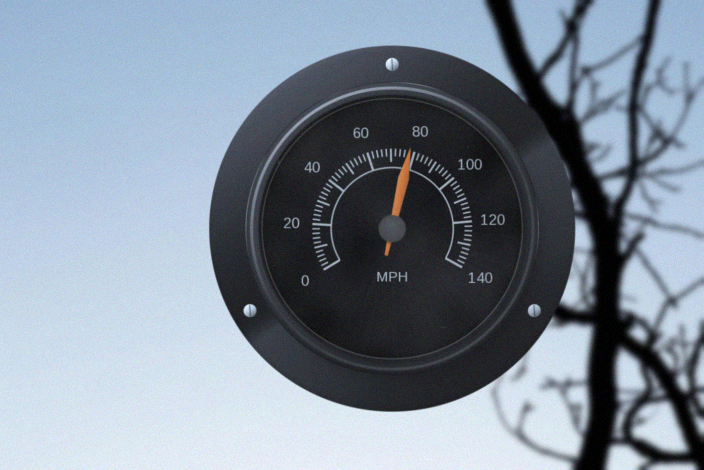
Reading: 78 mph
